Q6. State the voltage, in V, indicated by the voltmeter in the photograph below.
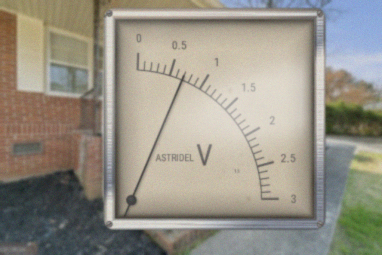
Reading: 0.7 V
